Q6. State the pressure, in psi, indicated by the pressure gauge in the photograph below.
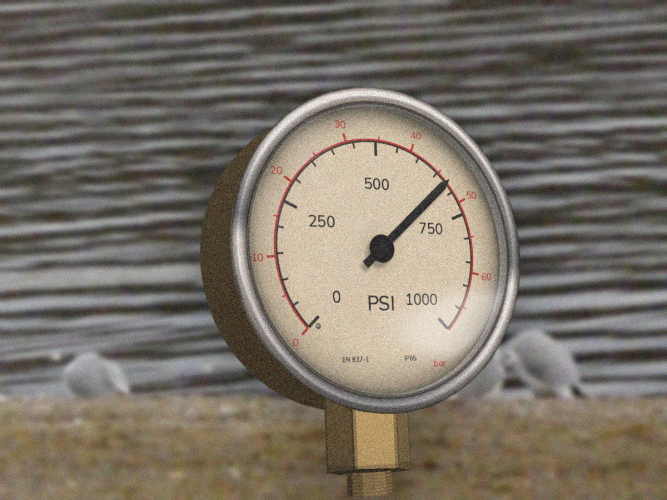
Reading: 675 psi
